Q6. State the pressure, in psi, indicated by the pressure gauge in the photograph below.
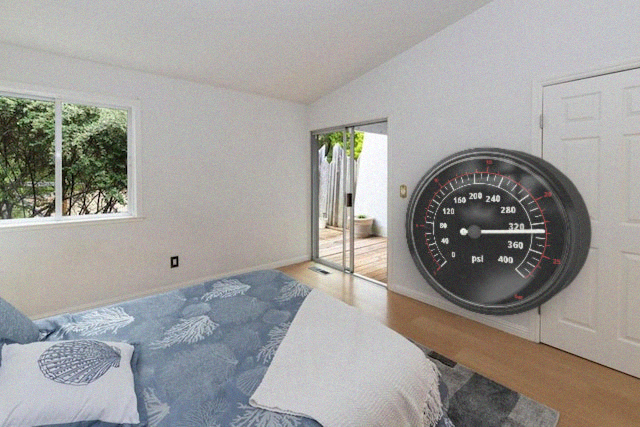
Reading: 330 psi
